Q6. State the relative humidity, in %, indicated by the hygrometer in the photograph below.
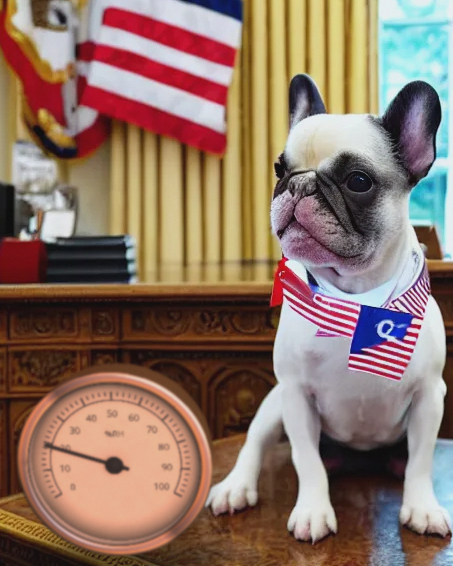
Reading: 20 %
